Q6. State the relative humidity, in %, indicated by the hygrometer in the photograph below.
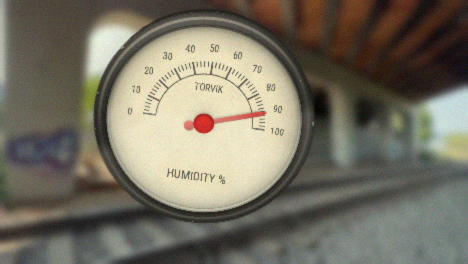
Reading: 90 %
